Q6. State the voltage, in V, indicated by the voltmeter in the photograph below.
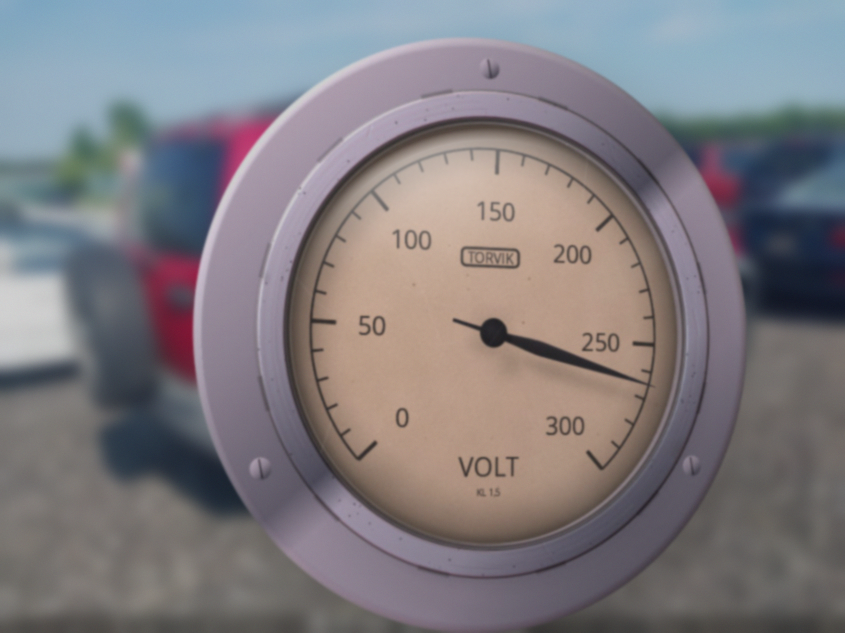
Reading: 265 V
